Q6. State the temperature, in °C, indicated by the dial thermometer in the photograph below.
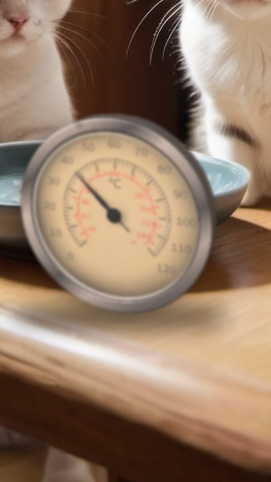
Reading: 40 °C
